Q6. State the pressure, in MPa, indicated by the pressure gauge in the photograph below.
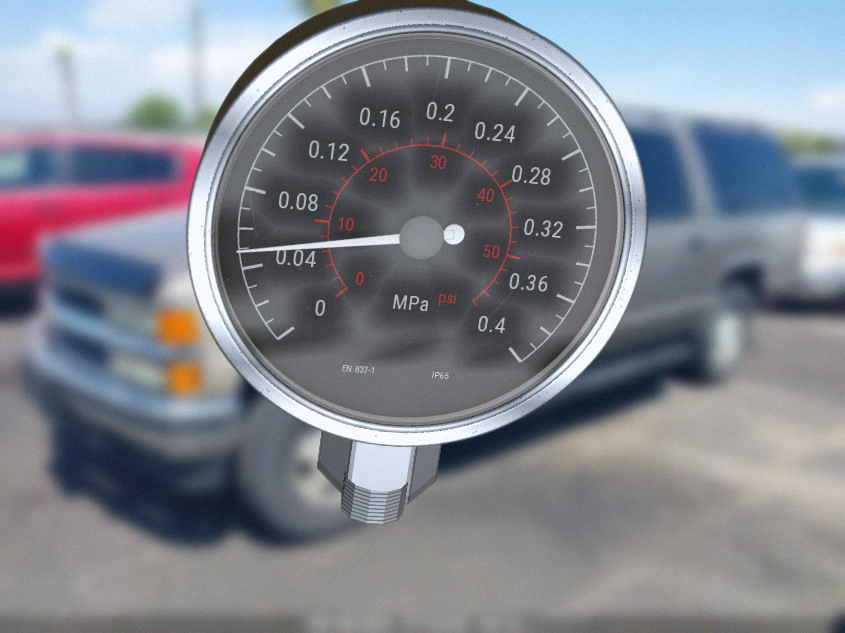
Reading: 0.05 MPa
